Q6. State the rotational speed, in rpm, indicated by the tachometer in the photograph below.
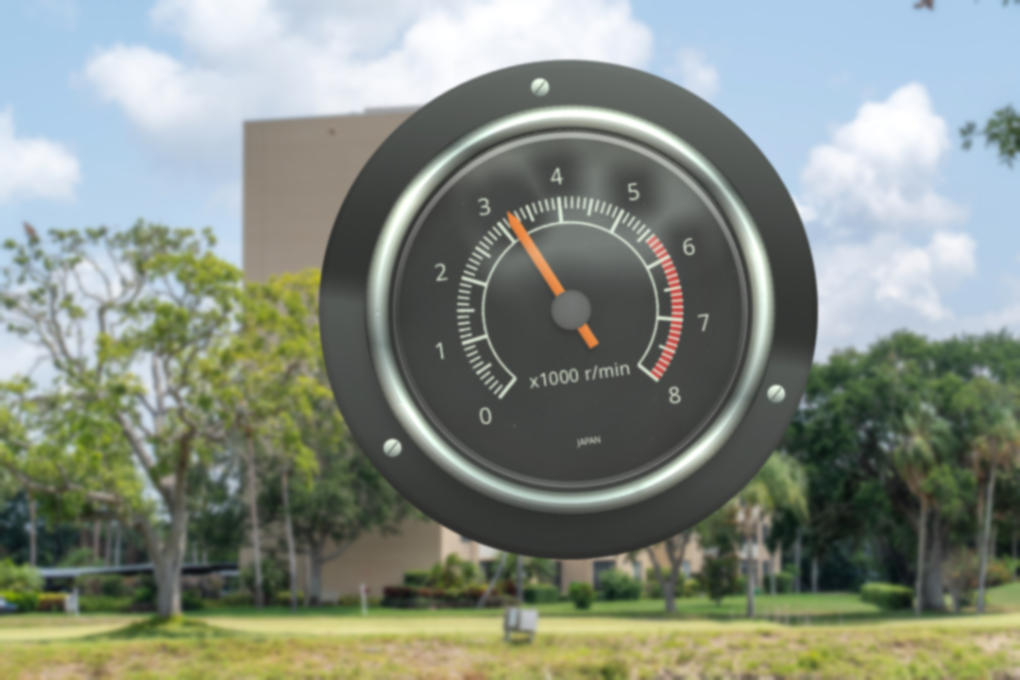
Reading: 3200 rpm
